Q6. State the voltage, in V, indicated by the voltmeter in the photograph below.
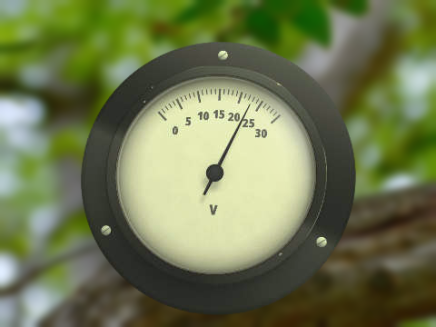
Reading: 23 V
